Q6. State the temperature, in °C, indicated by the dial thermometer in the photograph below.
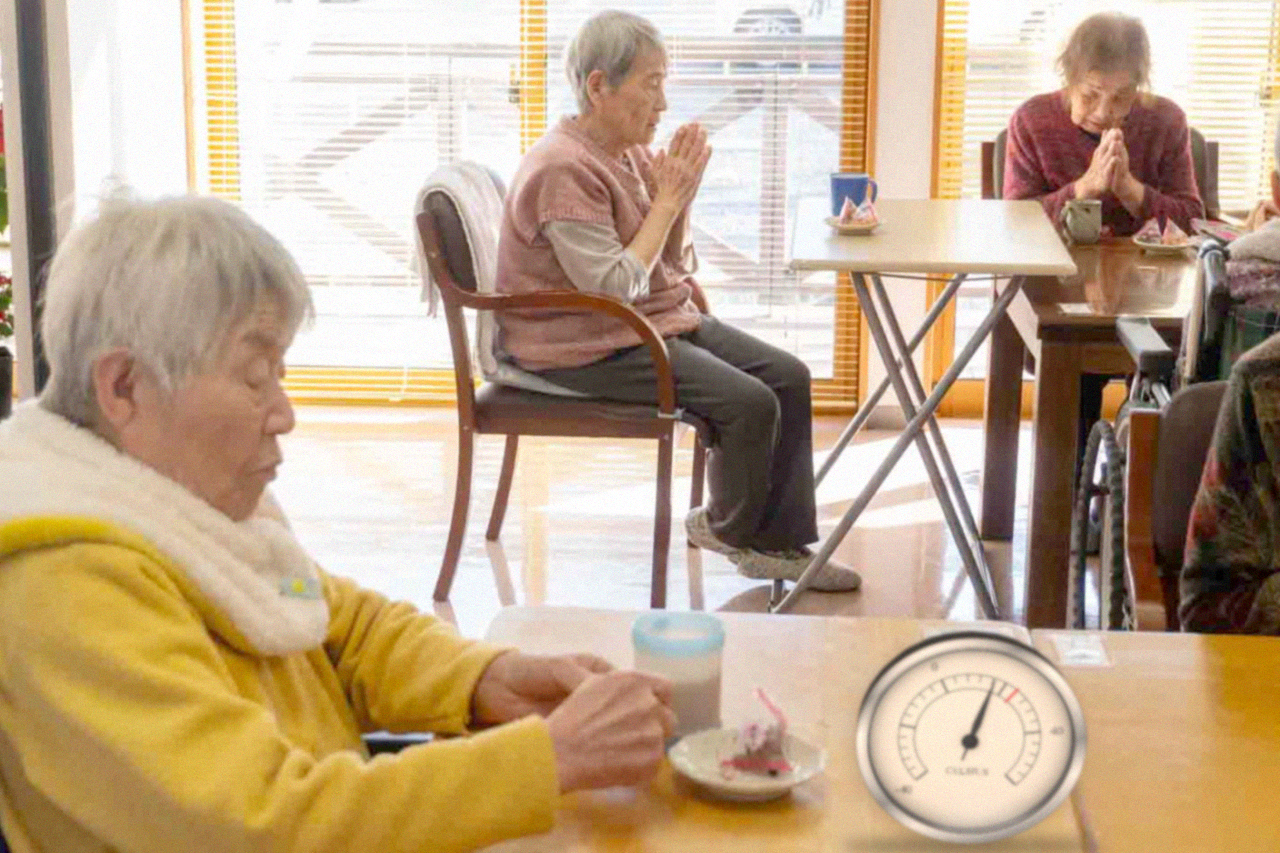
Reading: 16 °C
